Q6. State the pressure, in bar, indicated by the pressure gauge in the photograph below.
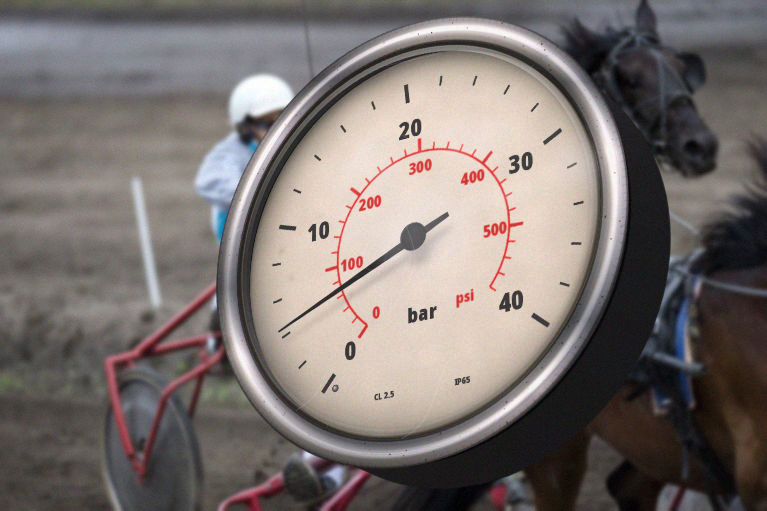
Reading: 4 bar
